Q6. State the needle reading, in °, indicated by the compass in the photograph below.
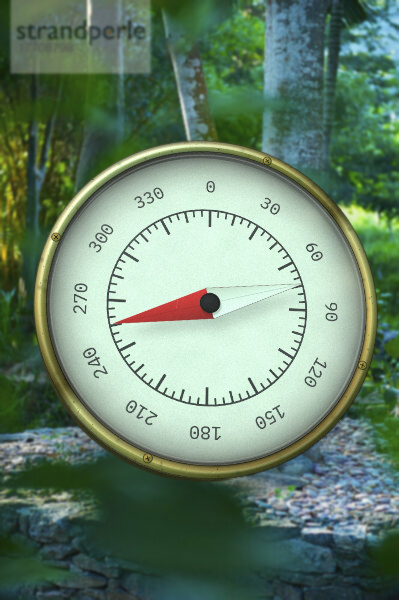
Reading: 255 °
